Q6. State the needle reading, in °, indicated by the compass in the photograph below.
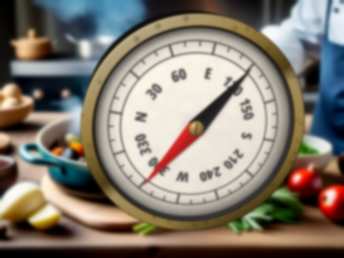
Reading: 300 °
